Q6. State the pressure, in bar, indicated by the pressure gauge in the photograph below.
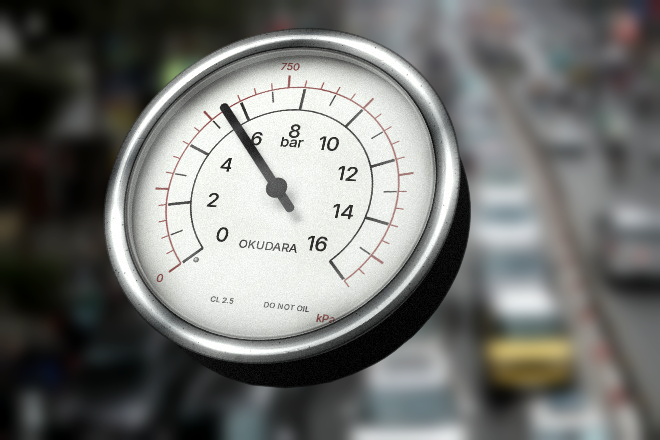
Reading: 5.5 bar
